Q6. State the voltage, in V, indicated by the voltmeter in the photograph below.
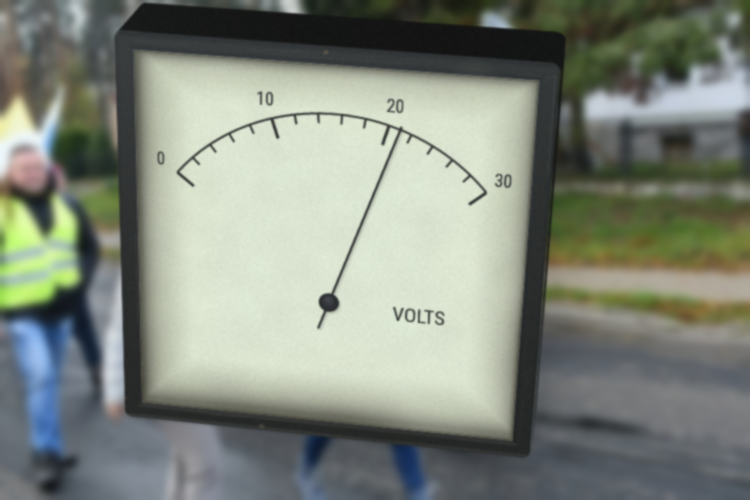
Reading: 21 V
